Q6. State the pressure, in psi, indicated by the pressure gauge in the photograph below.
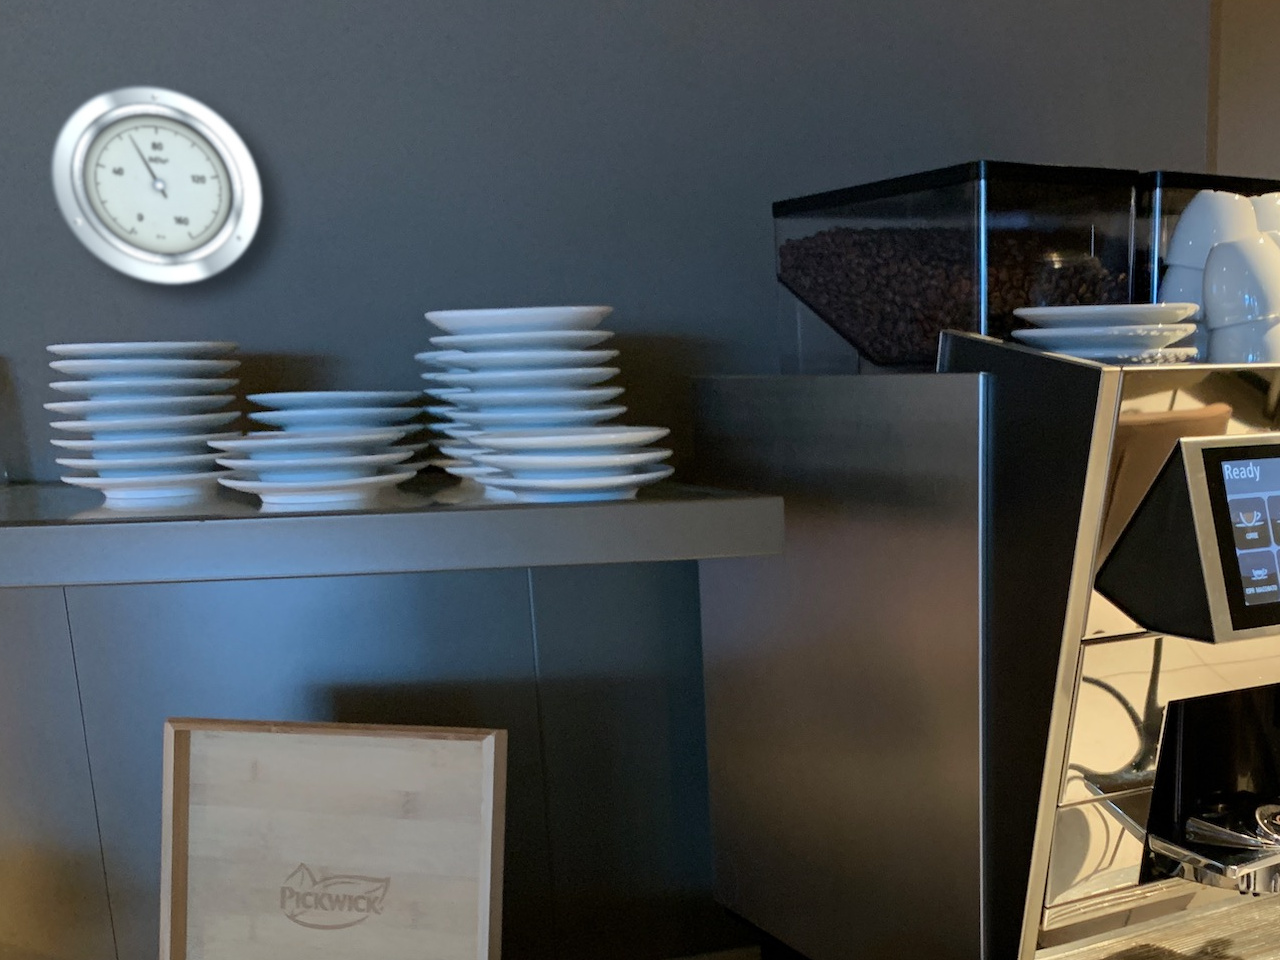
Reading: 65 psi
